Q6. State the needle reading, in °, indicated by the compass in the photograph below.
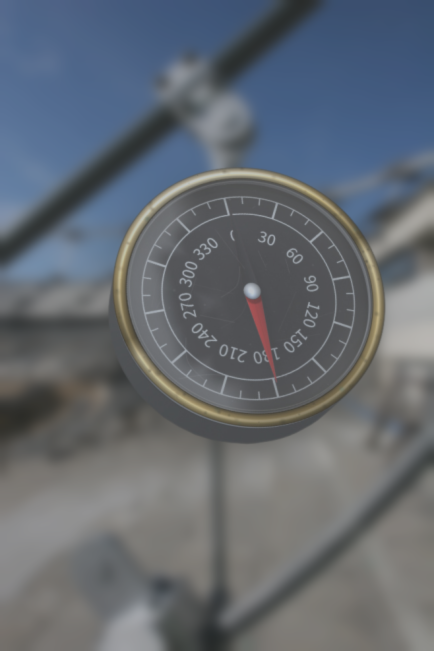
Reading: 180 °
